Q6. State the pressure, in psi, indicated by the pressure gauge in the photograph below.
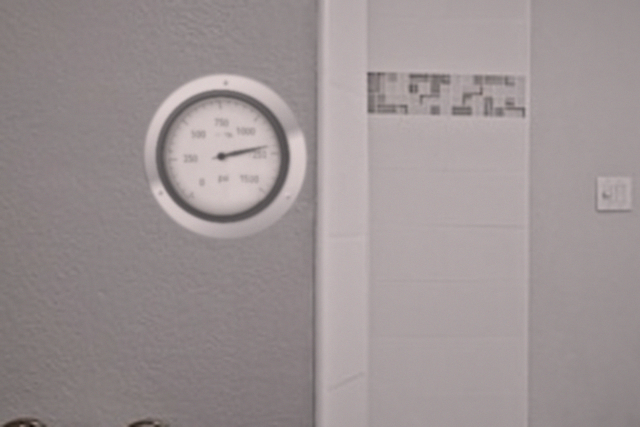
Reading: 1200 psi
